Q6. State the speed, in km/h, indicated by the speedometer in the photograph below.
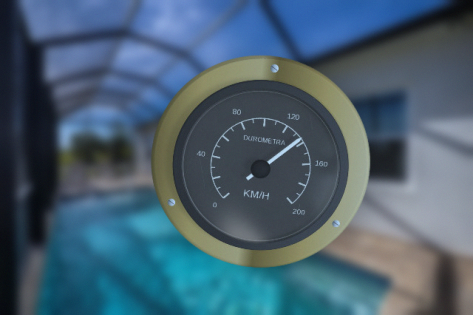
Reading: 135 km/h
